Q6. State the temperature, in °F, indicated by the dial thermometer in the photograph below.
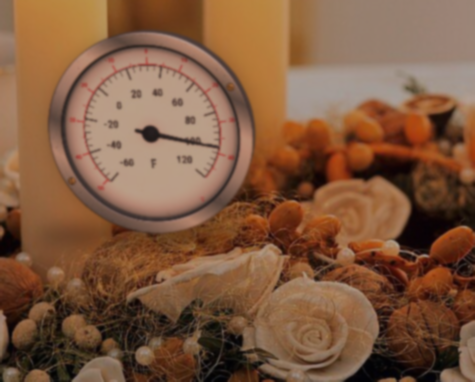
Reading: 100 °F
